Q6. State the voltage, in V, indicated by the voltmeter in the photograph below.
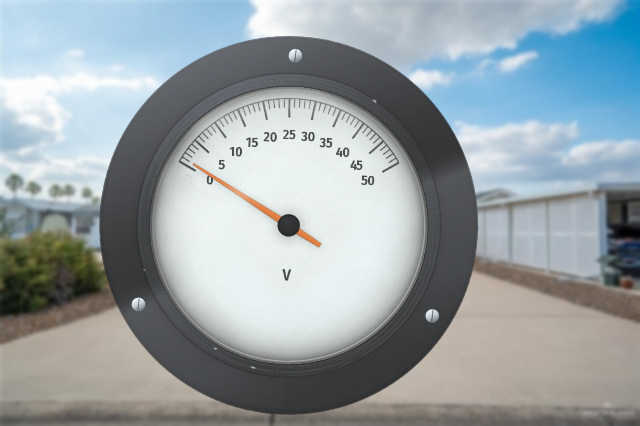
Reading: 1 V
